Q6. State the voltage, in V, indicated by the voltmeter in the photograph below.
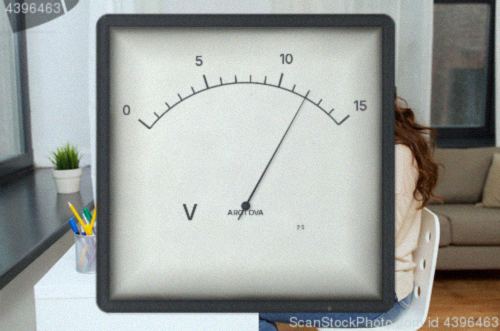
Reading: 12 V
